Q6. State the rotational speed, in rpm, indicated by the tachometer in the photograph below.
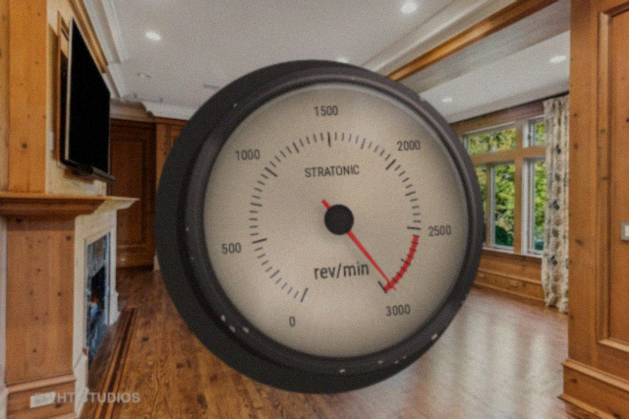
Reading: 2950 rpm
